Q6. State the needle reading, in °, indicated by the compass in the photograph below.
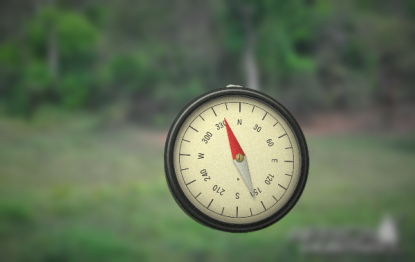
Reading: 337.5 °
